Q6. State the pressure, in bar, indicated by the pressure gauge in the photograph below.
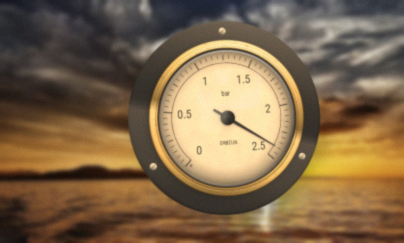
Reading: 2.4 bar
